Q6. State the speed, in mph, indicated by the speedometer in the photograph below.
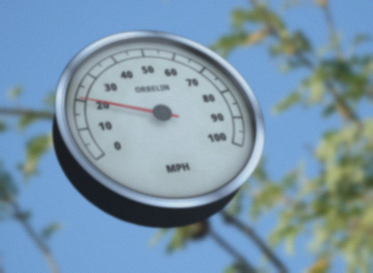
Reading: 20 mph
